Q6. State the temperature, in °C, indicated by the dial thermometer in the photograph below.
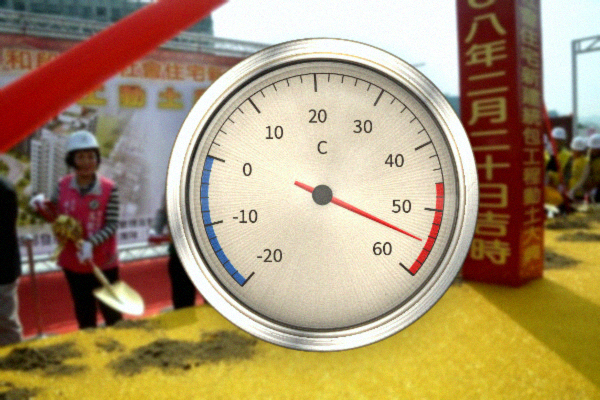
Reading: 55 °C
